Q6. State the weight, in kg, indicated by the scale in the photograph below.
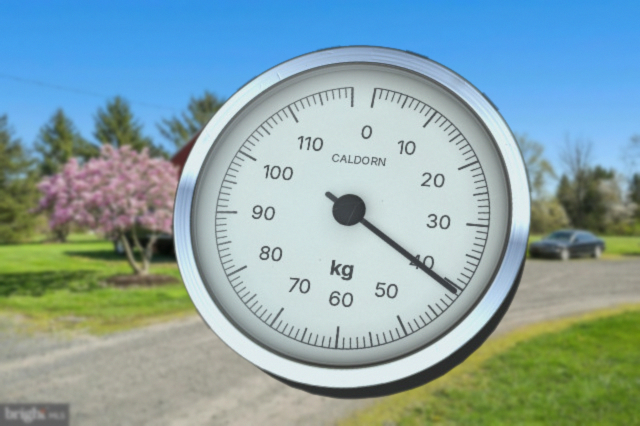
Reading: 41 kg
